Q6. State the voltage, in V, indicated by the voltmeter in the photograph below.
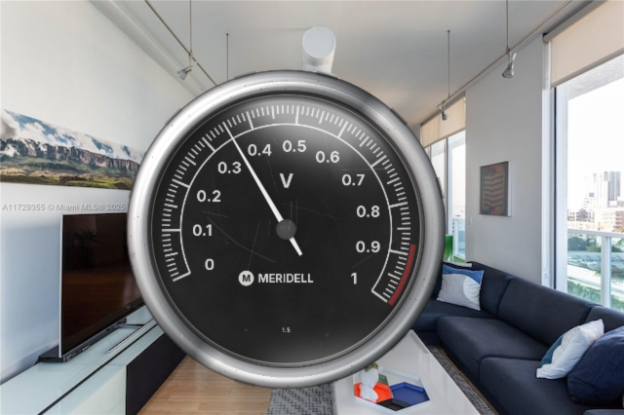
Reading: 0.35 V
